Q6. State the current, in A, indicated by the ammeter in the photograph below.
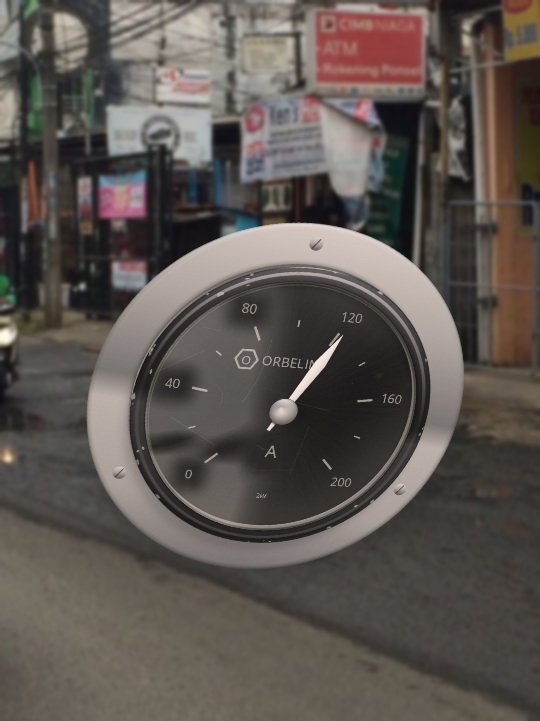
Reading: 120 A
